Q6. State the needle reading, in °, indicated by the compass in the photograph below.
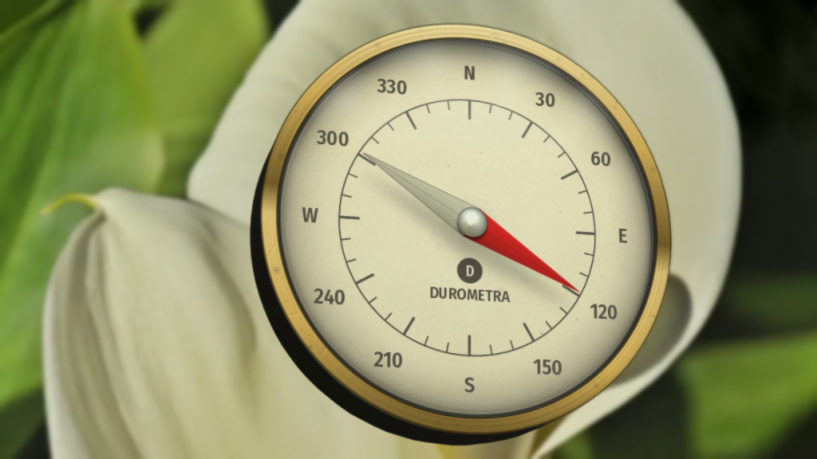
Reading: 120 °
